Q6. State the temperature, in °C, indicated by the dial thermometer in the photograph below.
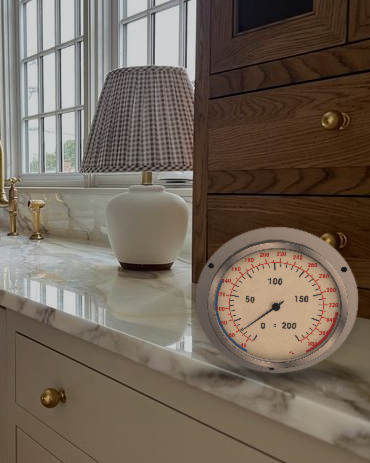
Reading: 15 °C
